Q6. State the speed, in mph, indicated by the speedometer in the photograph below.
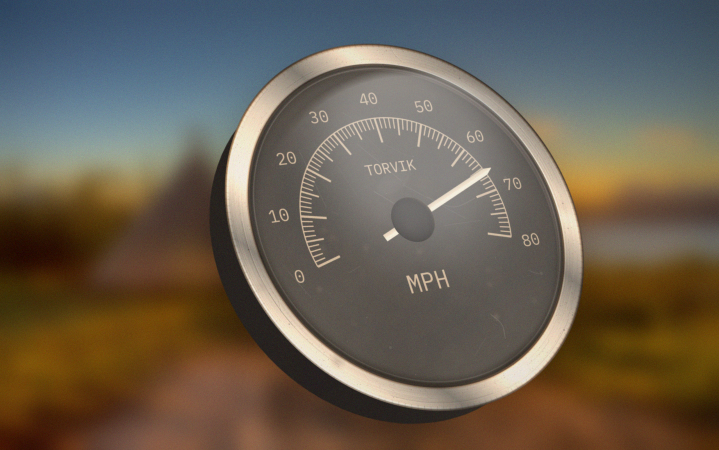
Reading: 66 mph
